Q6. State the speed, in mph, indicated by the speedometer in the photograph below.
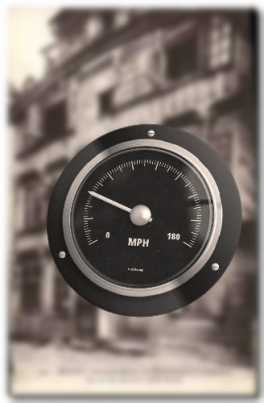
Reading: 40 mph
